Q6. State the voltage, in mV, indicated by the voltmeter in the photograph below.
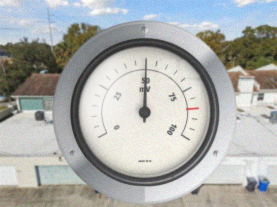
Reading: 50 mV
